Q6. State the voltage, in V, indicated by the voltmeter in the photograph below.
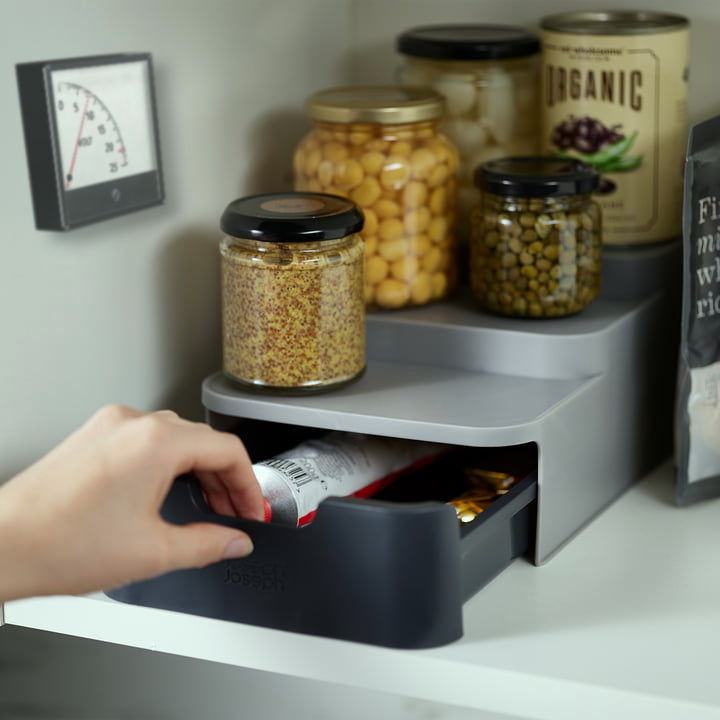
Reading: 7.5 V
